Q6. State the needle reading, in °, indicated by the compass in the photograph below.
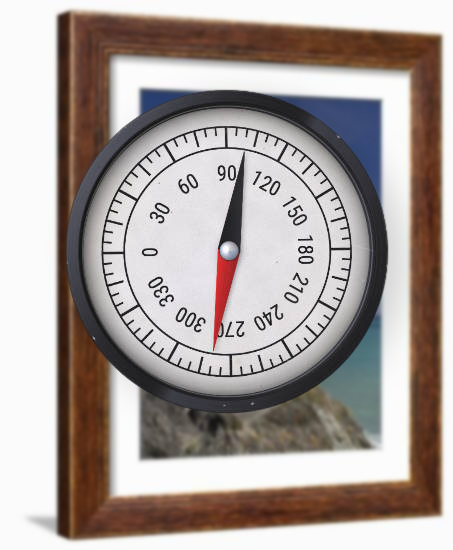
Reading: 280 °
